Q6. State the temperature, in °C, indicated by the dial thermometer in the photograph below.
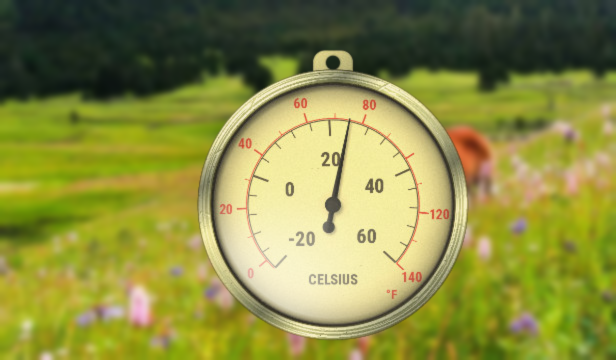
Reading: 24 °C
